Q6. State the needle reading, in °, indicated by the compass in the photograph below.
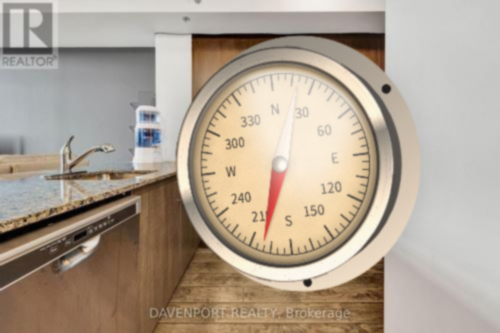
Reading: 200 °
